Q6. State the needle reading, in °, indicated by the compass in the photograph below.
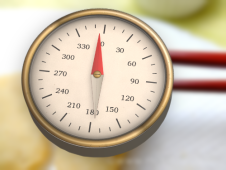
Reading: 355 °
